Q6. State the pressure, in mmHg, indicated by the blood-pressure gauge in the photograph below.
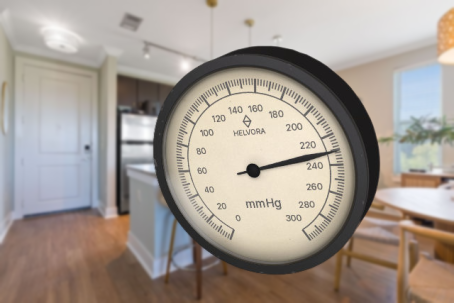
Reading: 230 mmHg
